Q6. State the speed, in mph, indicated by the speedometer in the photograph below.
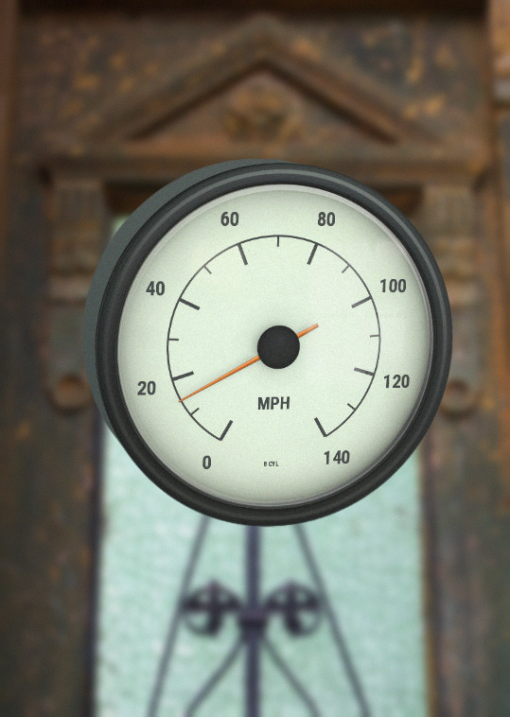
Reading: 15 mph
